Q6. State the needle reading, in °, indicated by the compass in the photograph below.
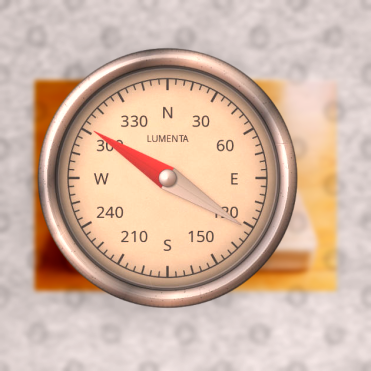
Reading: 302.5 °
